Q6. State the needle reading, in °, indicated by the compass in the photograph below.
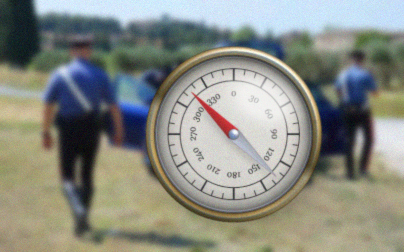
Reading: 315 °
